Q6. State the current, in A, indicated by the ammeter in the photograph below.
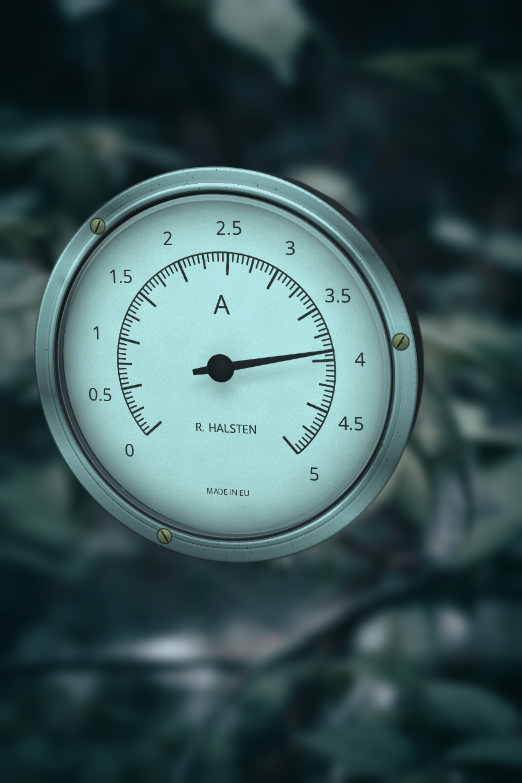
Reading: 3.9 A
